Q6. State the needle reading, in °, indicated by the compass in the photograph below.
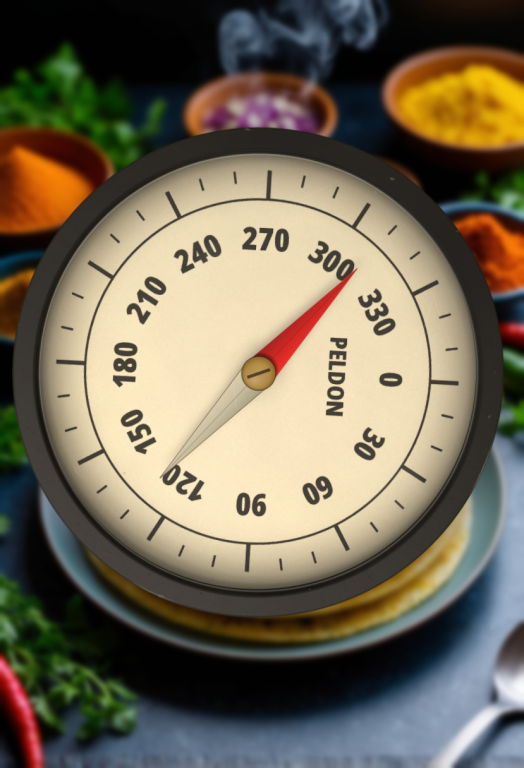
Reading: 310 °
